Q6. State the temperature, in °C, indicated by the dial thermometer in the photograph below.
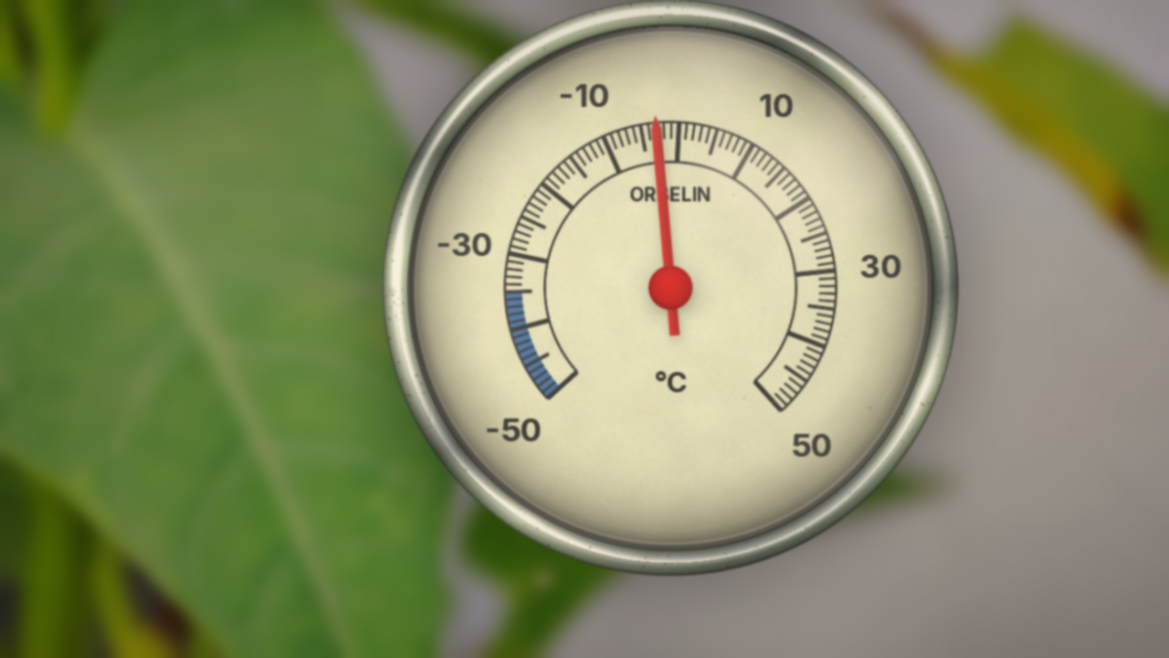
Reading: -3 °C
